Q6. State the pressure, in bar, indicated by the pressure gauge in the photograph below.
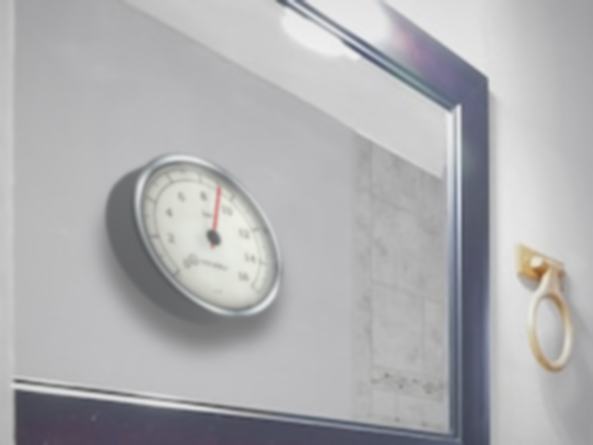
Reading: 9 bar
